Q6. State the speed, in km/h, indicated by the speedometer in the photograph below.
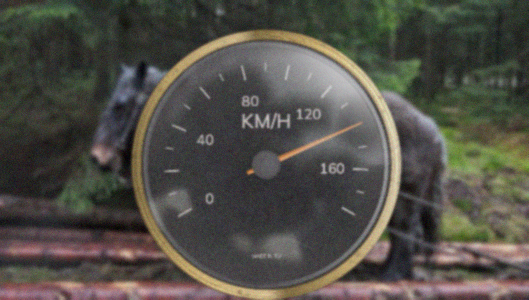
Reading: 140 km/h
